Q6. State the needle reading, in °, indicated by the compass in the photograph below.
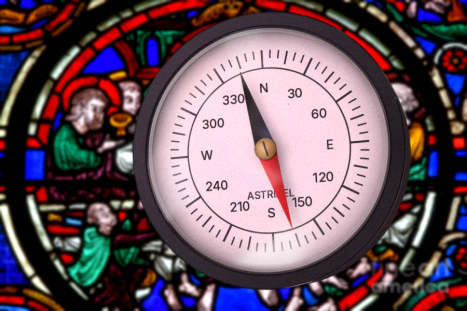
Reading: 165 °
